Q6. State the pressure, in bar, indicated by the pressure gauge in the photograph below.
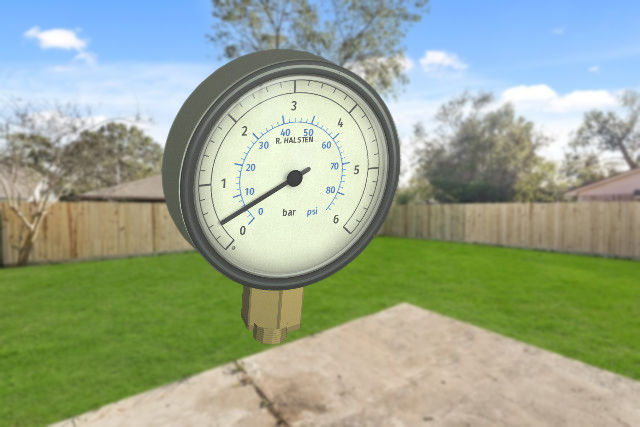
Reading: 0.4 bar
